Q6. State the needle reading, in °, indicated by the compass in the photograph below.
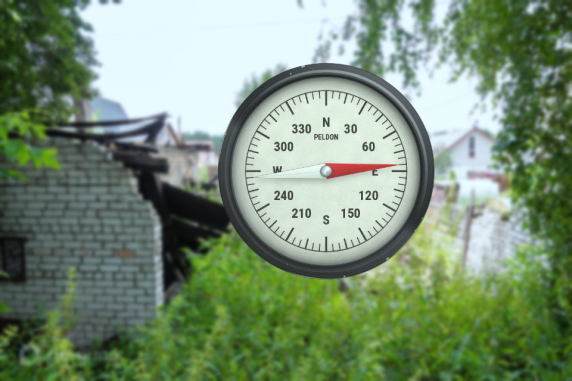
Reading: 85 °
